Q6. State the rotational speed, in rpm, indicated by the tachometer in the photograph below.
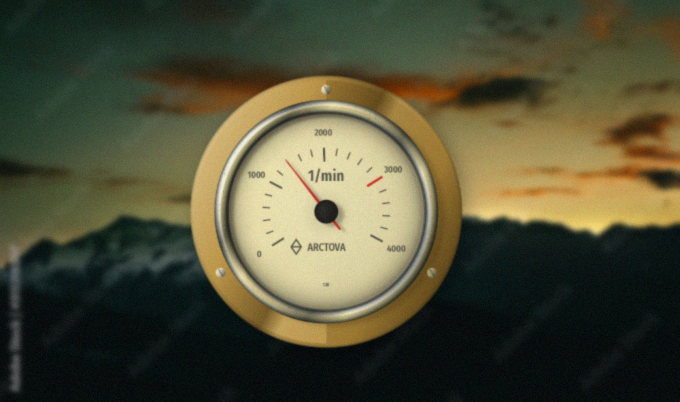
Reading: 1400 rpm
